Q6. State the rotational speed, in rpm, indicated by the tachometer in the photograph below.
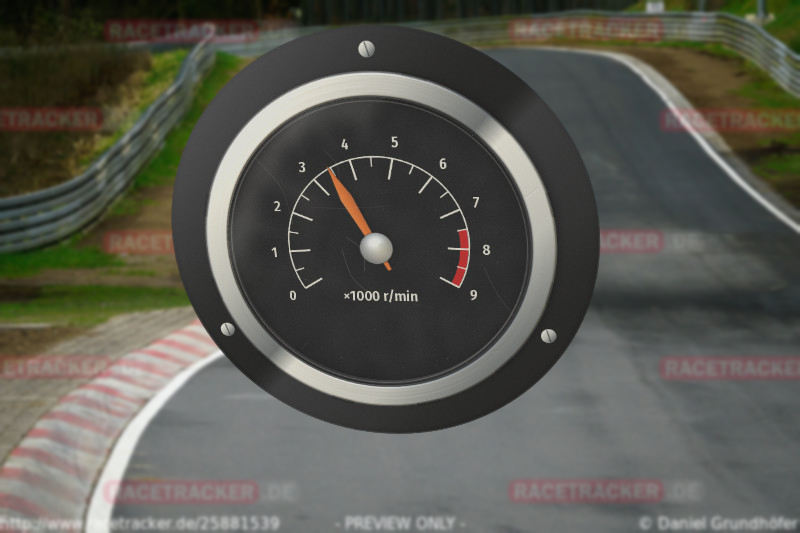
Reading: 3500 rpm
